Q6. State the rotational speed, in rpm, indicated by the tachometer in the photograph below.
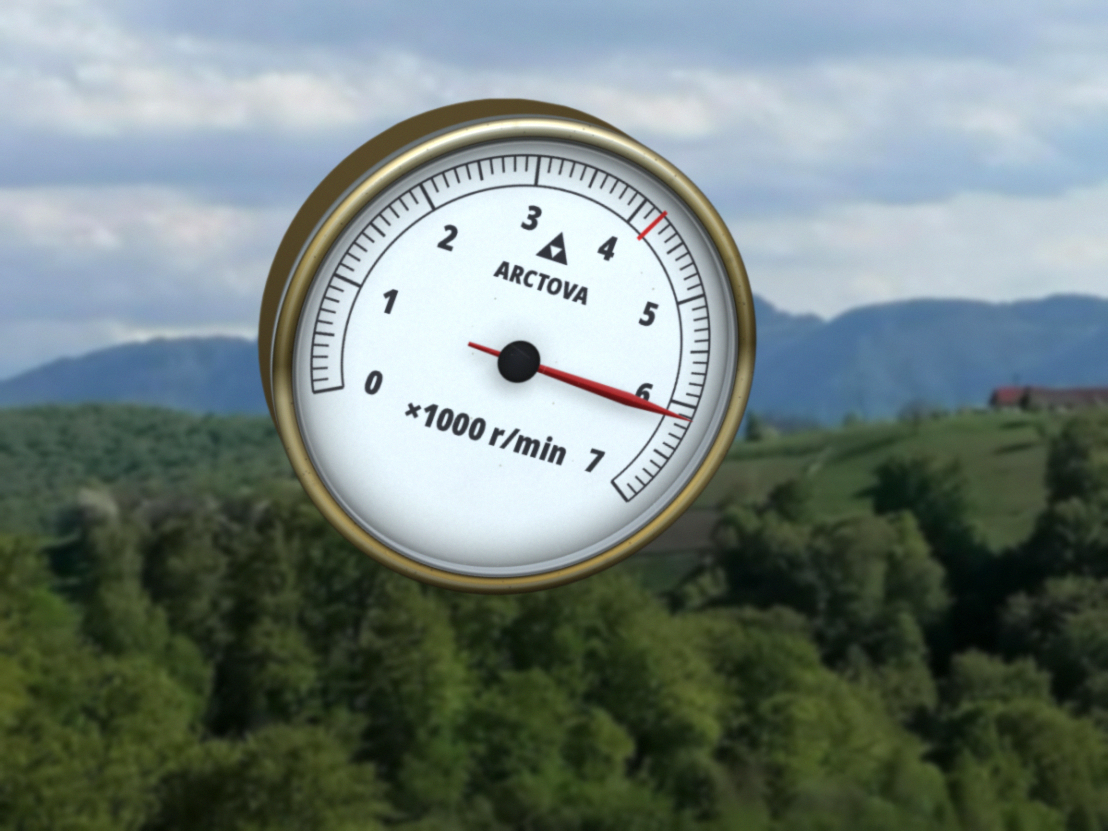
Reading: 6100 rpm
